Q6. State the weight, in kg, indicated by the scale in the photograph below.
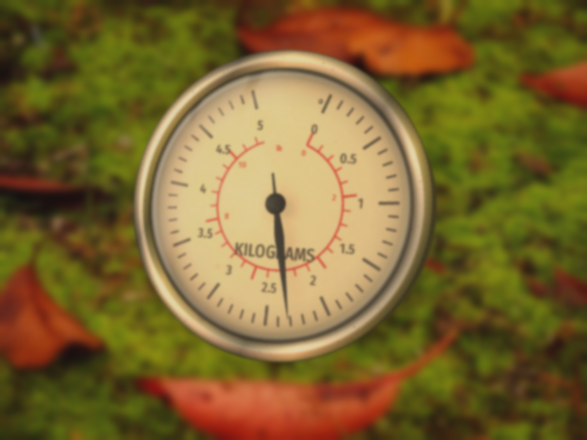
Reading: 2.3 kg
